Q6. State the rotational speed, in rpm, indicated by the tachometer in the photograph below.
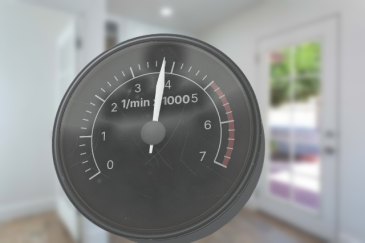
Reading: 3800 rpm
